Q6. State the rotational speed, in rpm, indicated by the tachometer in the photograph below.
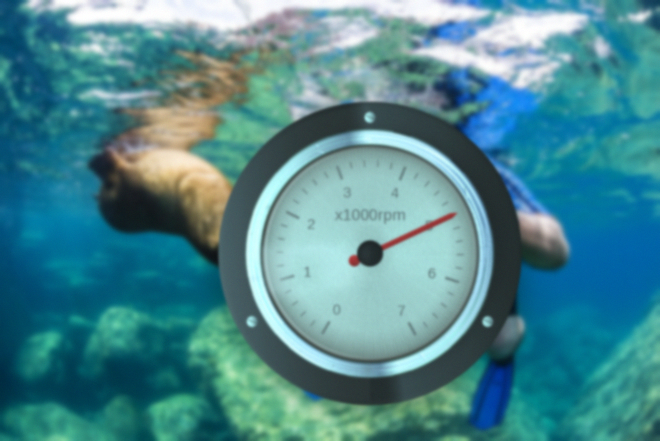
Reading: 5000 rpm
